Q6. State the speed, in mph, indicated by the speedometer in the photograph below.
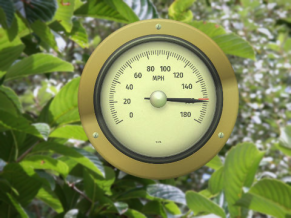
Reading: 160 mph
